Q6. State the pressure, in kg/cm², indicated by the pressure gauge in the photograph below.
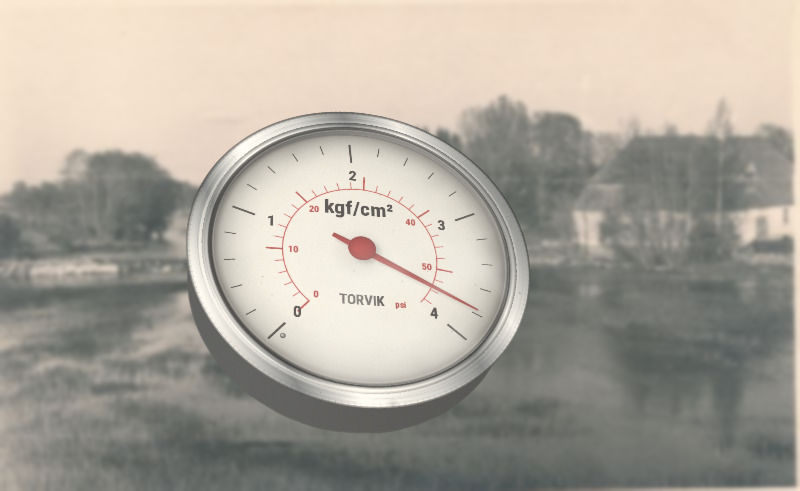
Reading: 3.8 kg/cm²
